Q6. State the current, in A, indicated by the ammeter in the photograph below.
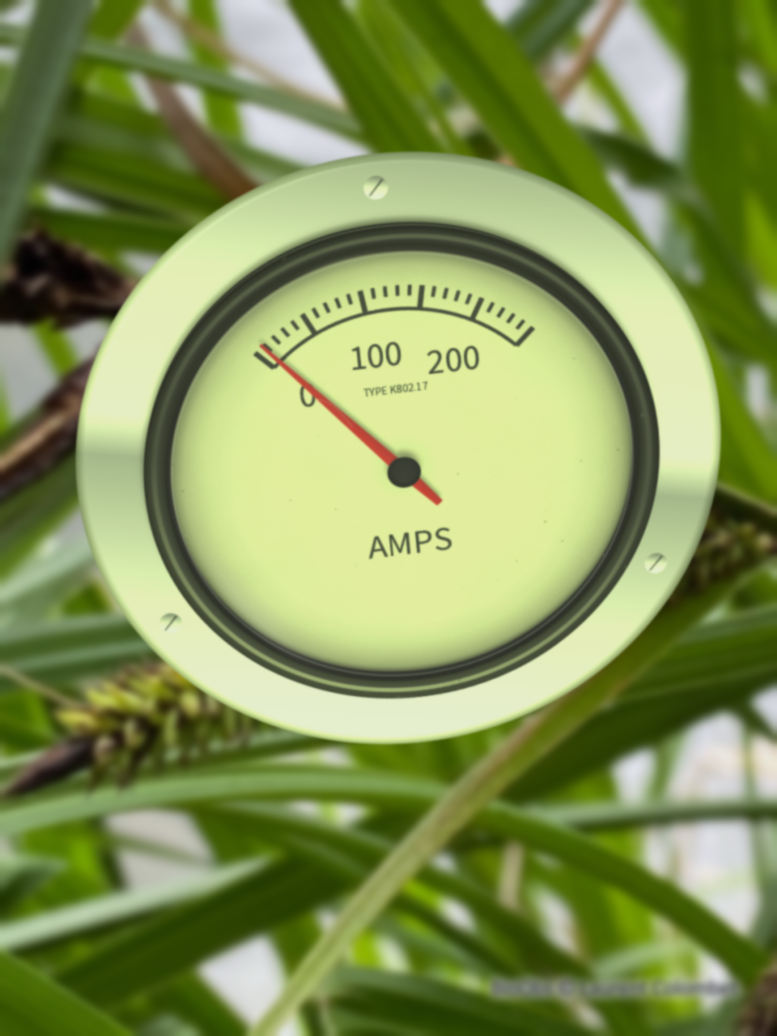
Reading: 10 A
